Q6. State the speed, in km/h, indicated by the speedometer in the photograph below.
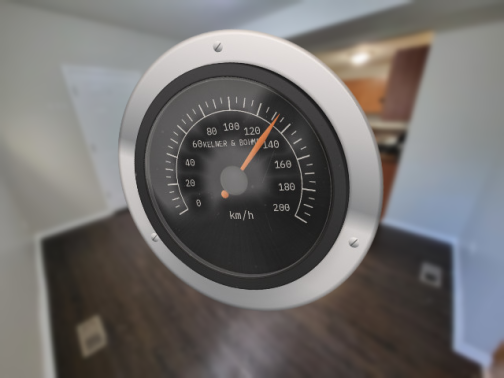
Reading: 132.5 km/h
